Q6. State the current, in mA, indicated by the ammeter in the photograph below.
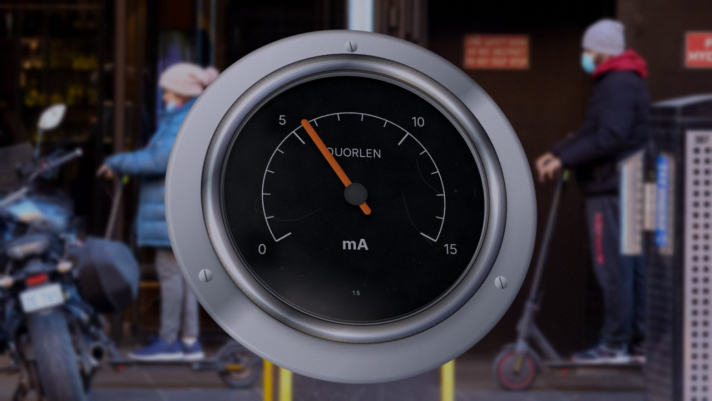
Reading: 5.5 mA
